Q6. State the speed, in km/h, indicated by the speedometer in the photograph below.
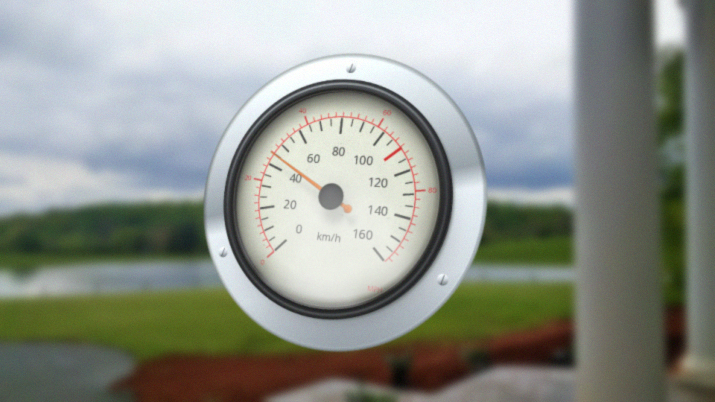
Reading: 45 km/h
